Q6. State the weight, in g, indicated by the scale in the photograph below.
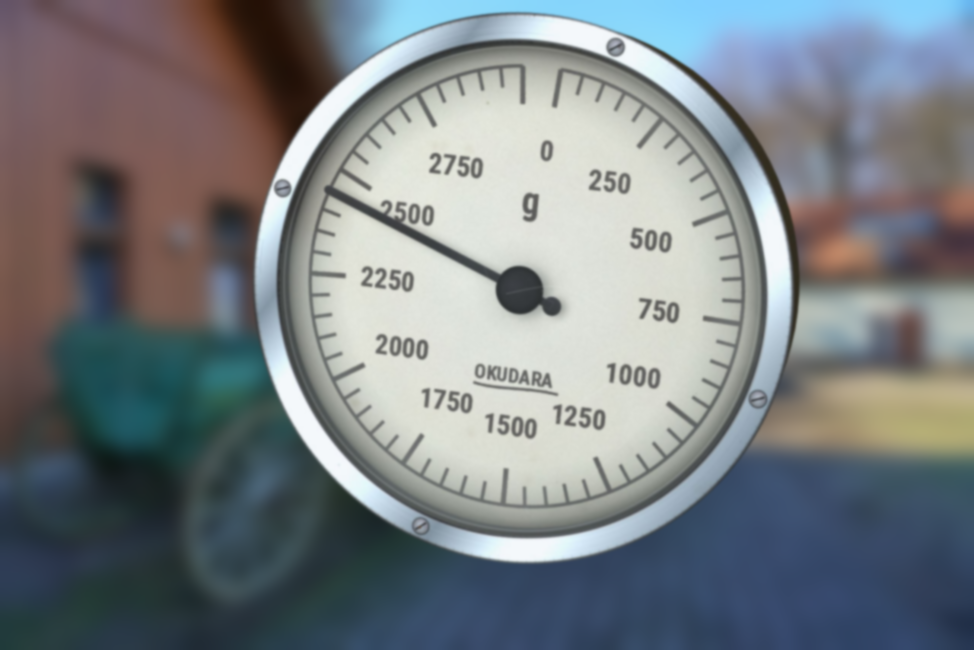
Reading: 2450 g
